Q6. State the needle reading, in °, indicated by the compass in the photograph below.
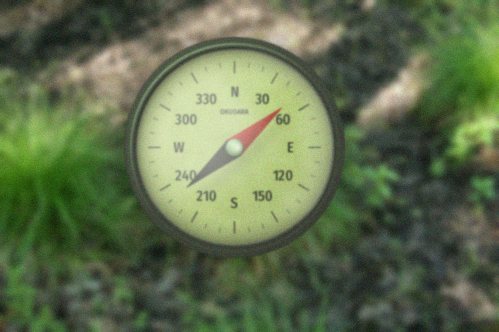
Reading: 50 °
